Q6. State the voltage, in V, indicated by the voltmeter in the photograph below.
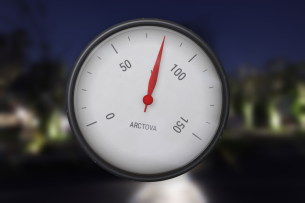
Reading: 80 V
